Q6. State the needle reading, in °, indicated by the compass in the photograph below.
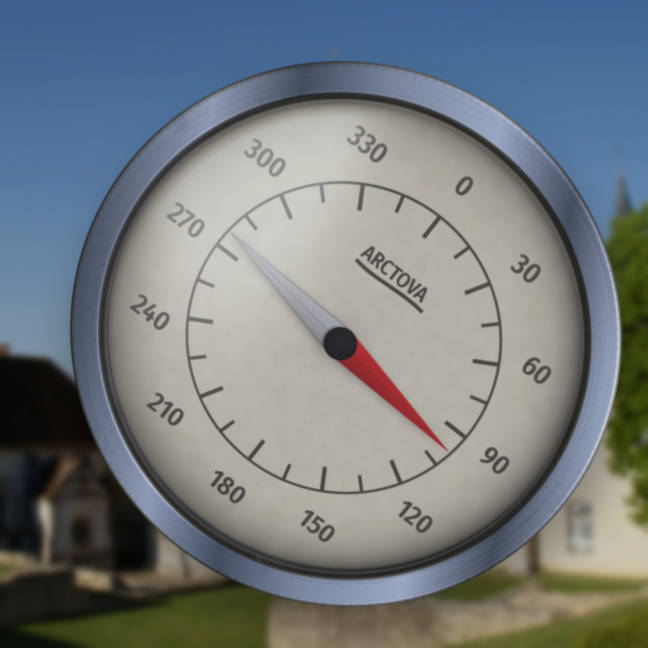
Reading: 97.5 °
